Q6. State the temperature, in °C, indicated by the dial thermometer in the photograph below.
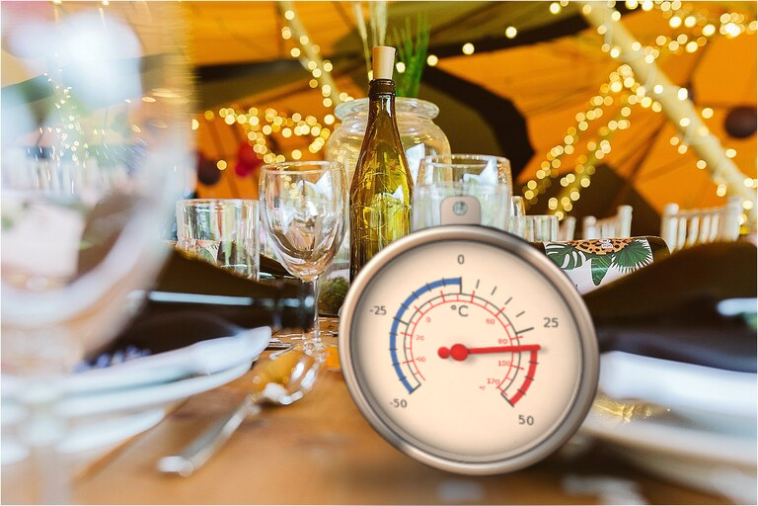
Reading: 30 °C
